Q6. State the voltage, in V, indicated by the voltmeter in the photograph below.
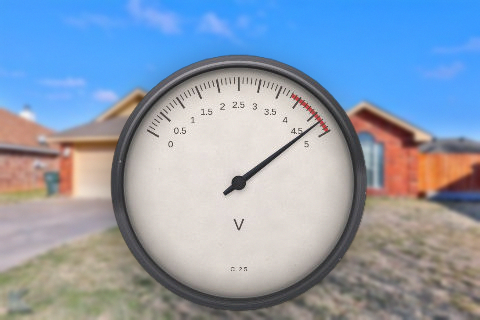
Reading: 4.7 V
